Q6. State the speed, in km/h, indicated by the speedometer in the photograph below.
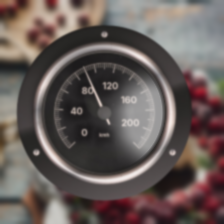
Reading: 90 km/h
